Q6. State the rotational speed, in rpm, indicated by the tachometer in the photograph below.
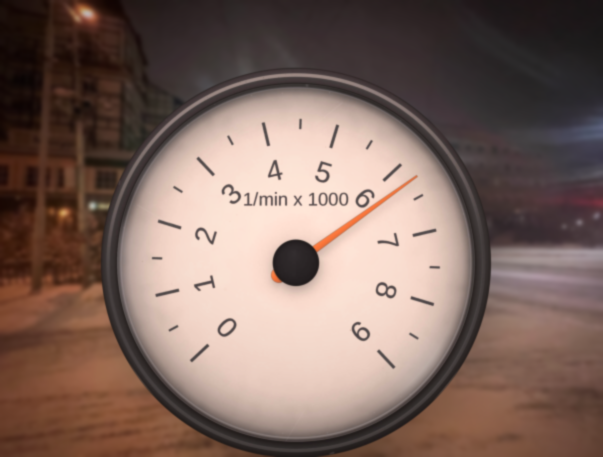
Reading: 6250 rpm
